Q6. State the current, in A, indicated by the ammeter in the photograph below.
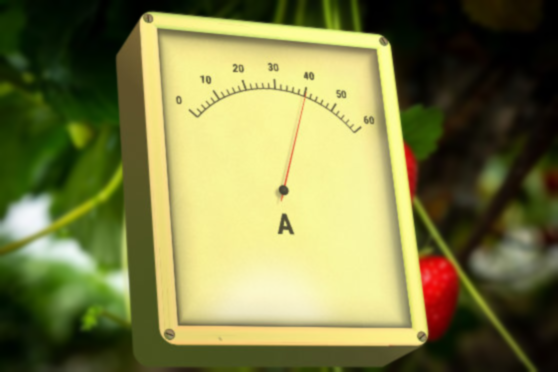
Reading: 40 A
